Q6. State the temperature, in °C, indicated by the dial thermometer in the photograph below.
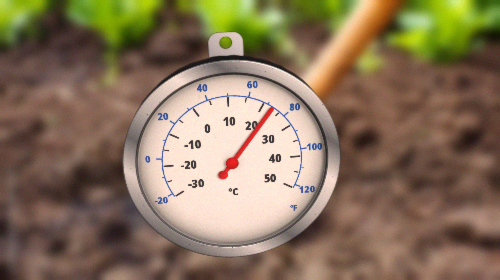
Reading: 22.5 °C
